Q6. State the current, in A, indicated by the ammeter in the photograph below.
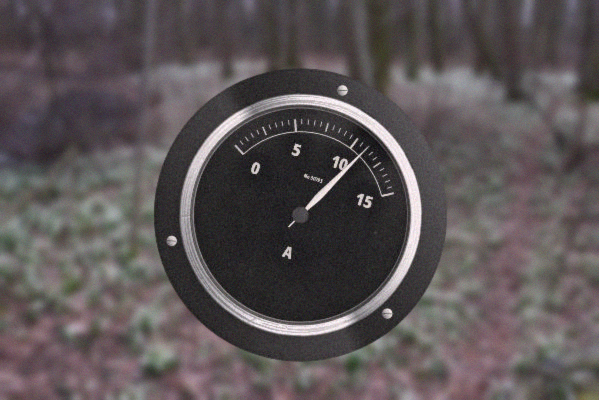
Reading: 11 A
